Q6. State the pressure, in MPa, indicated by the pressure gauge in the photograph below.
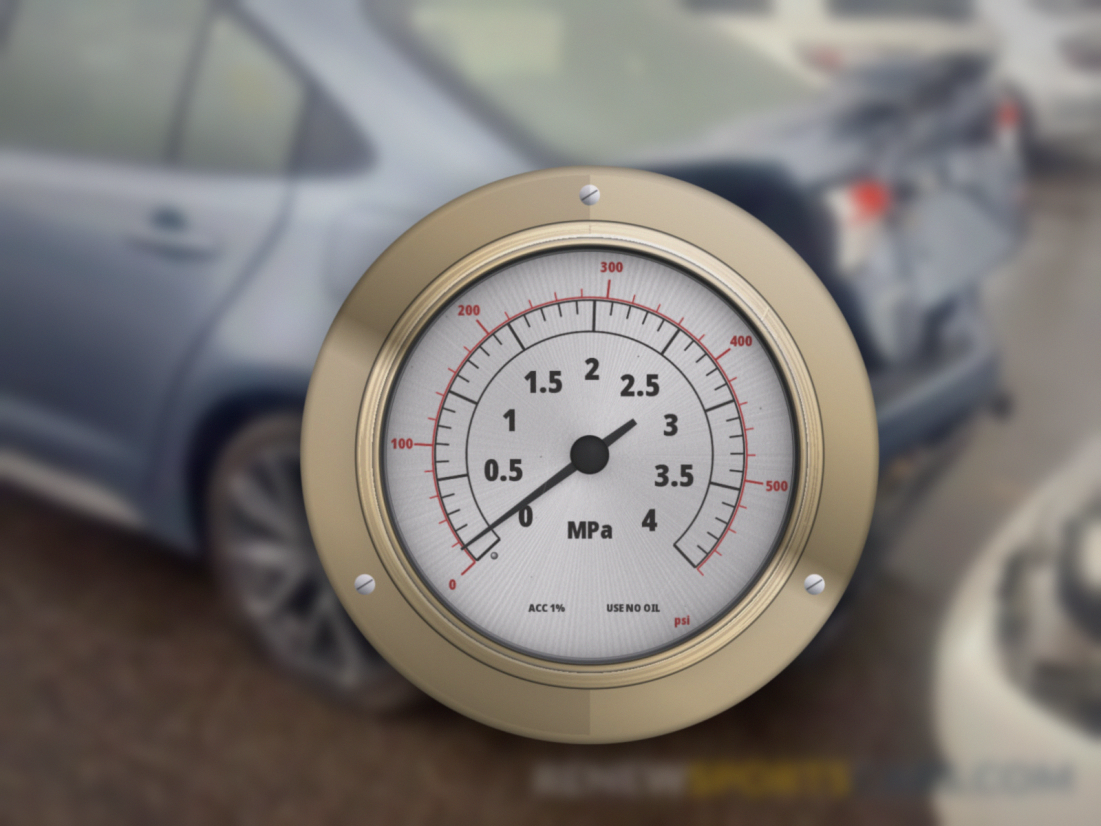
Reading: 0.1 MPa
